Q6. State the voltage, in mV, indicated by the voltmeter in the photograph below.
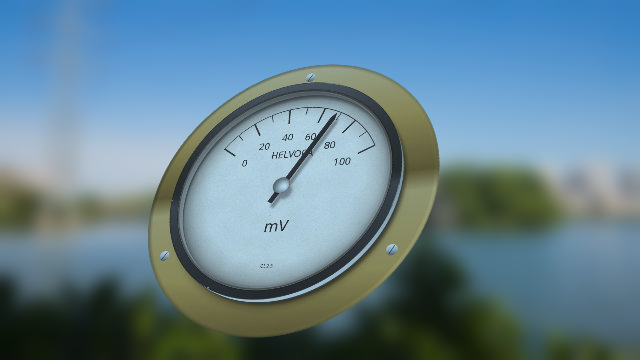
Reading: 70 mV
